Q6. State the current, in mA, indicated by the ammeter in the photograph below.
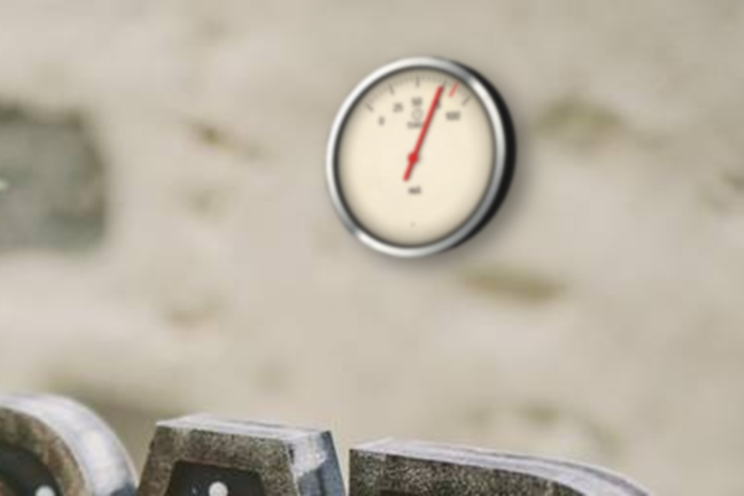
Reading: 75 mA
